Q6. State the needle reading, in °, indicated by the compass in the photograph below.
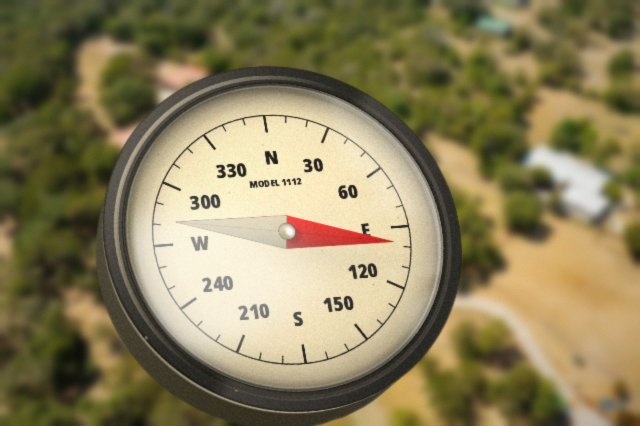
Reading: 100 °
